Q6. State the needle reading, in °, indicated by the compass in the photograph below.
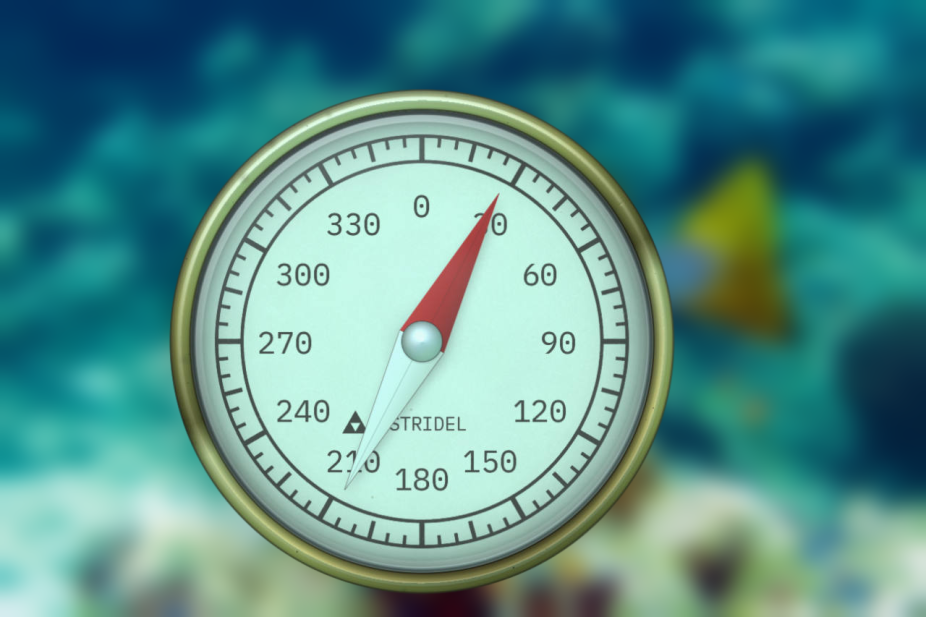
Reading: 27.5 °
